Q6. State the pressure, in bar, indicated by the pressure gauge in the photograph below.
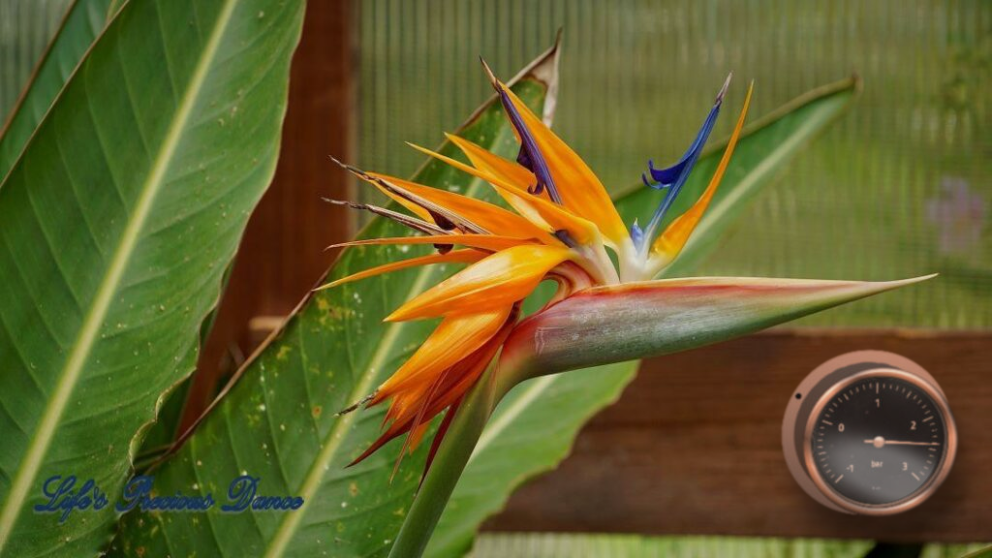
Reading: 2.4 bar
